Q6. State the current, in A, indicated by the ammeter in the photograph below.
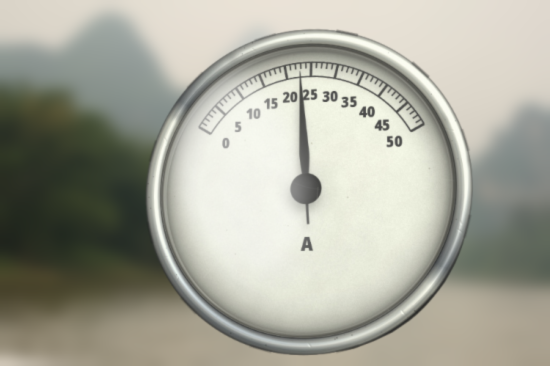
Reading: 23 A
